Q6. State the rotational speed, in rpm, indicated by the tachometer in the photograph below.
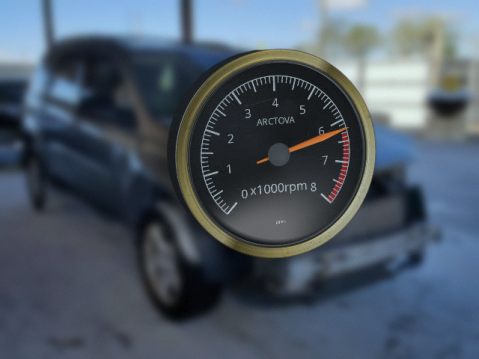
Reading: 6200 rpm
